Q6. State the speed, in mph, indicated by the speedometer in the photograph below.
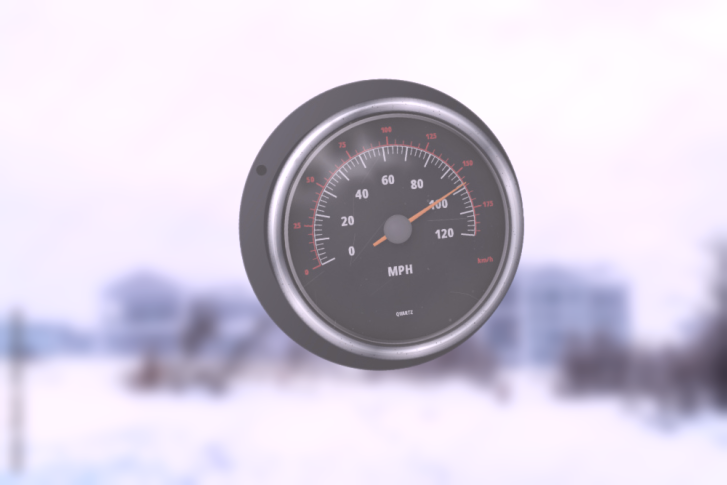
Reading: 98 mph
